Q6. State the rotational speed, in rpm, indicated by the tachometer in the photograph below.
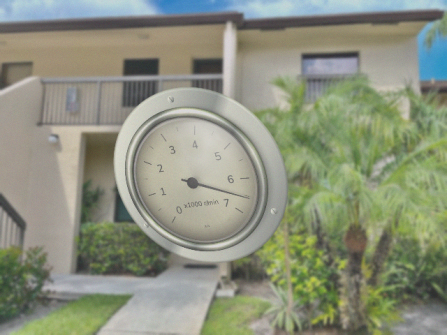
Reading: 6500 rpm
